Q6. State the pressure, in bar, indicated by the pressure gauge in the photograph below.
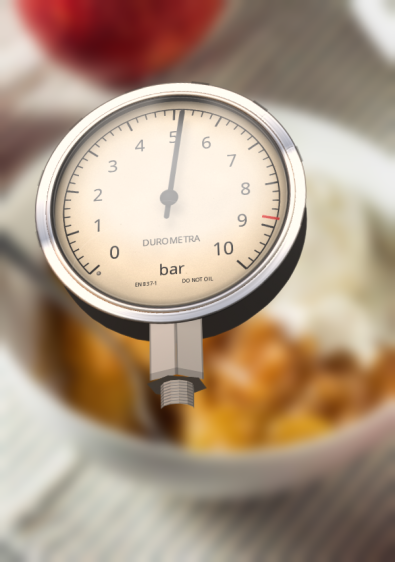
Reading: 5.2 bar
